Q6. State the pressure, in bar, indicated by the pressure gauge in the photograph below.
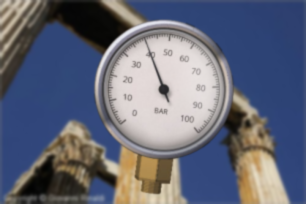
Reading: 40 bar
